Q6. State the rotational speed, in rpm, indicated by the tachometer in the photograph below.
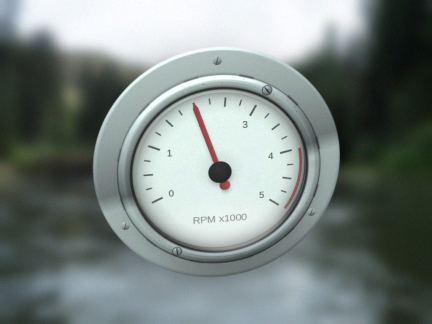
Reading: 2000 rpm
